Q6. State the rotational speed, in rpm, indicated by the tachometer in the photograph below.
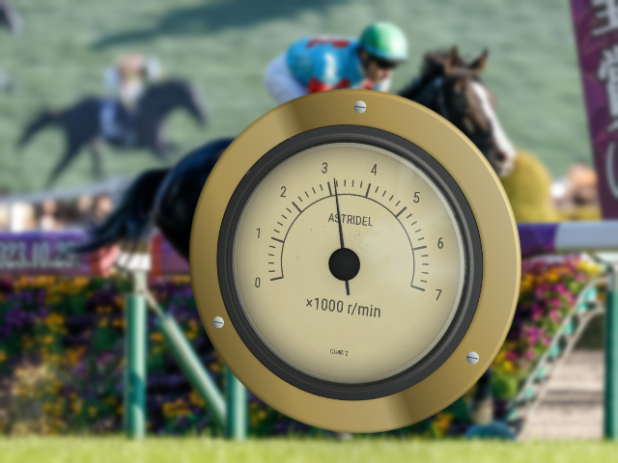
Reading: 3200 rpm
